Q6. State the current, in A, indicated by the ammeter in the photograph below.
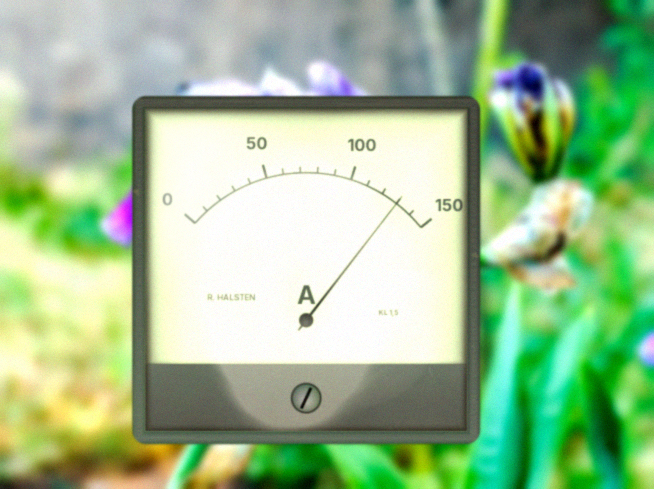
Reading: 130 A
